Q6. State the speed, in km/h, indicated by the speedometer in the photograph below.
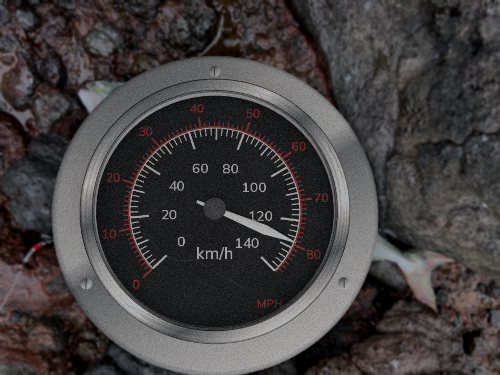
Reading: 128 km/h
